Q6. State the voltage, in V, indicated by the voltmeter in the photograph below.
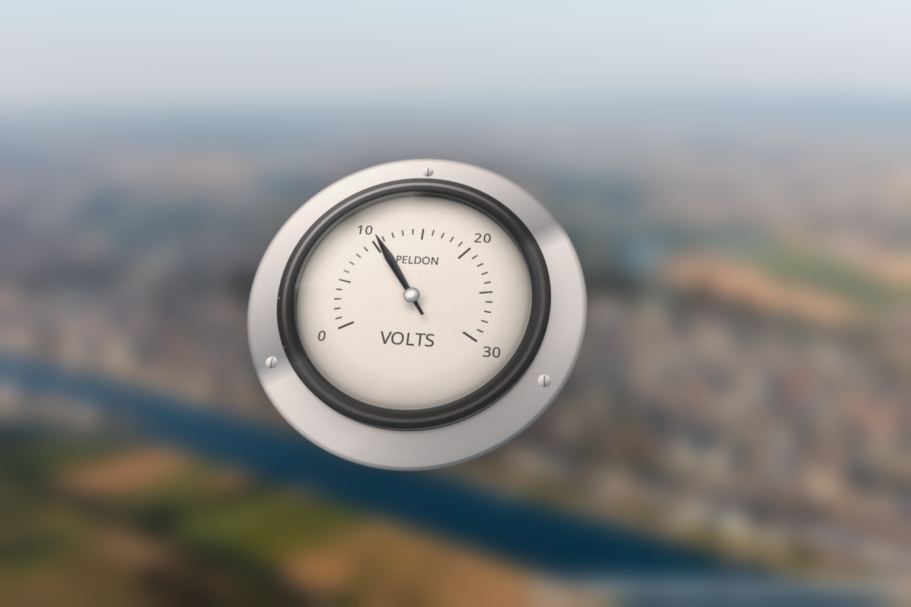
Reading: 10.5 V
